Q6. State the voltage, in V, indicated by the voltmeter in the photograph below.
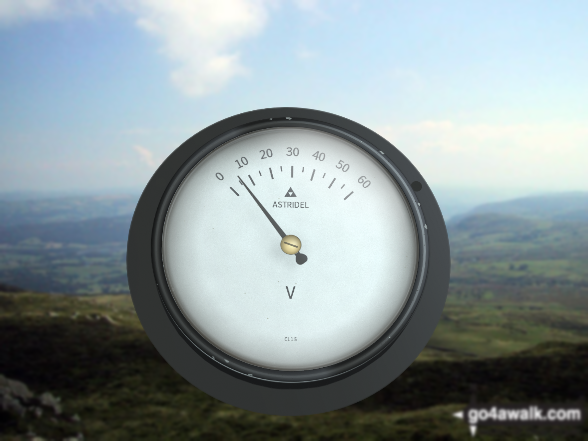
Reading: 5 V
